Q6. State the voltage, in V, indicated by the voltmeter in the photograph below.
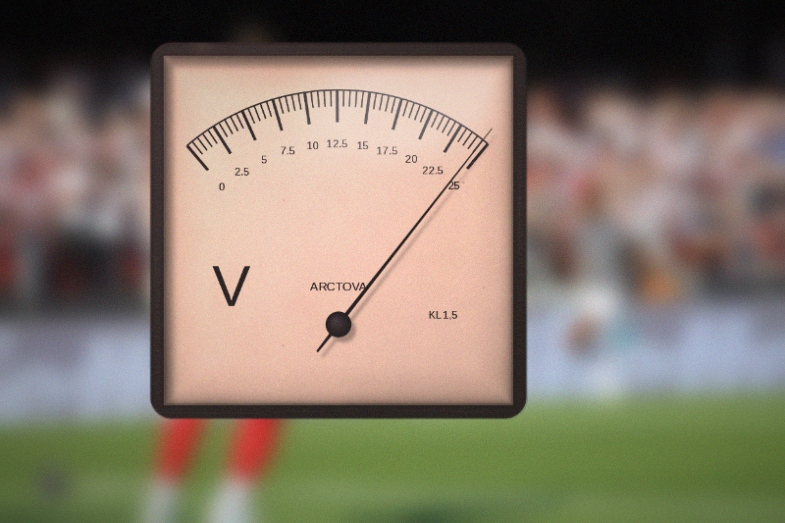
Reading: 24.5 V
